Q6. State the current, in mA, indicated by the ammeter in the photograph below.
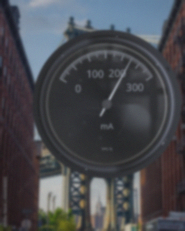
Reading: 225 mA
